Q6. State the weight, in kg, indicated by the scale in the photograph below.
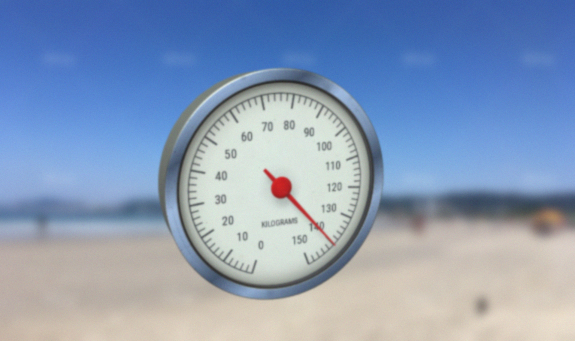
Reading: 140 kg
